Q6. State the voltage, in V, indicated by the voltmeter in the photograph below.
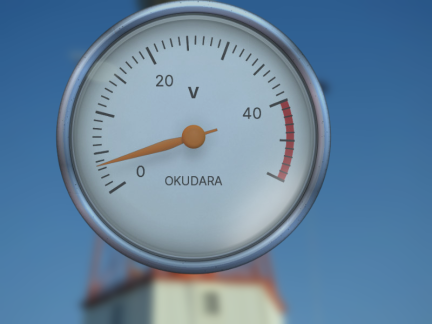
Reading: 3.5 V
